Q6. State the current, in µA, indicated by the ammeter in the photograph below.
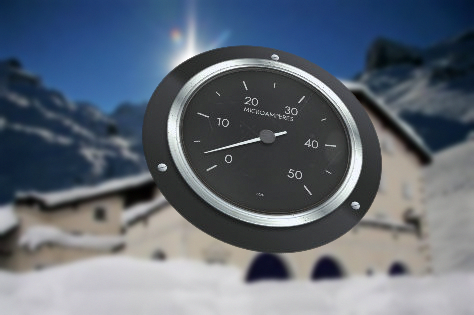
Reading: 2.5 µA
